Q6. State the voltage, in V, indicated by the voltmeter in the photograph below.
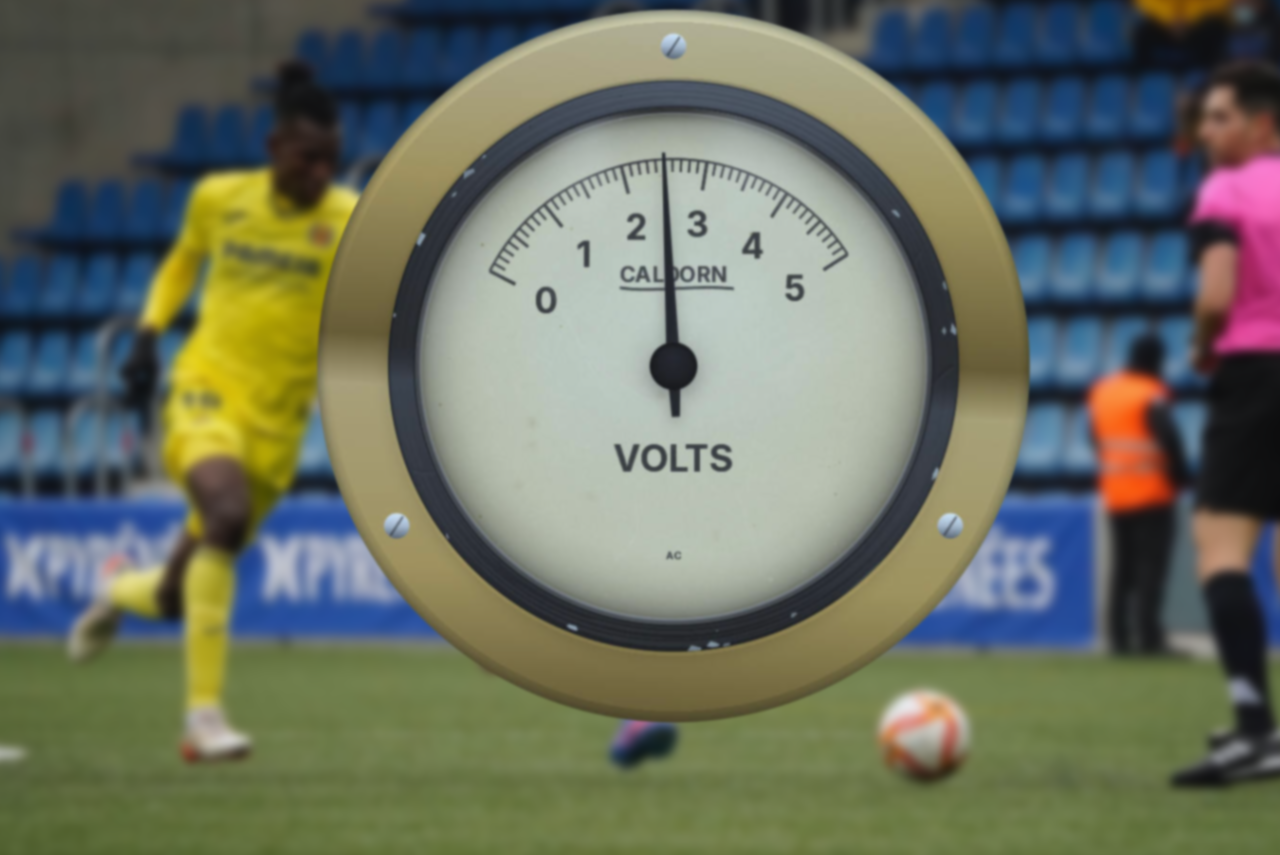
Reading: 2.5 V
